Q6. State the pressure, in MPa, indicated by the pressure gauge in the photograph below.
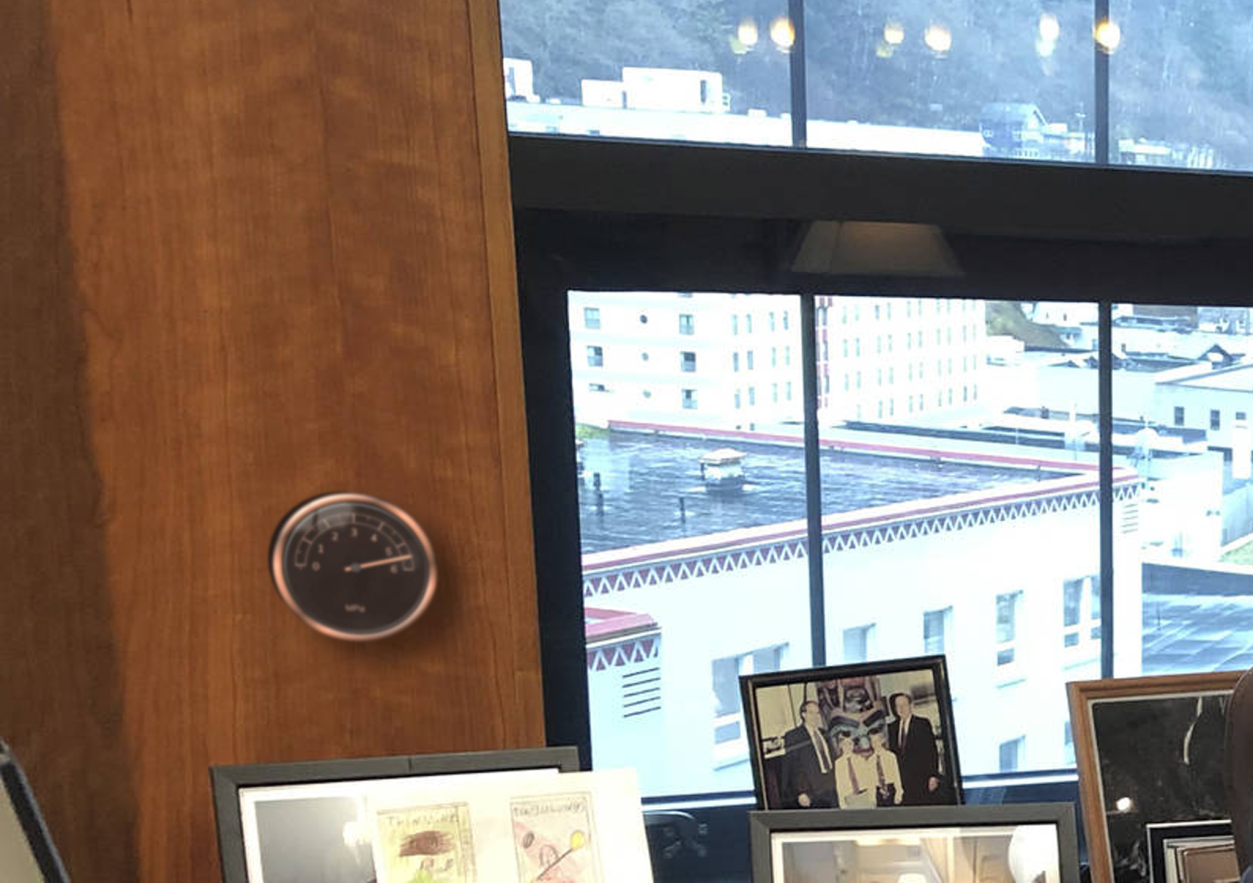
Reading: 5.5 MPa
